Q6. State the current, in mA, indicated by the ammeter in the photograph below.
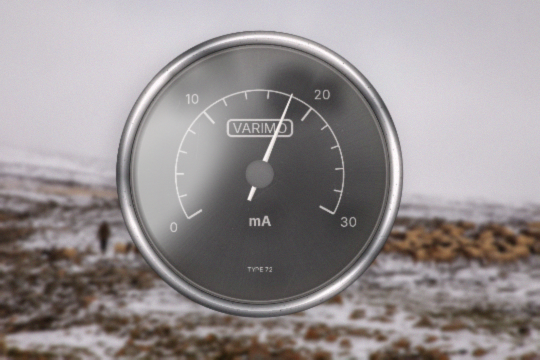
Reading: 18 mA
